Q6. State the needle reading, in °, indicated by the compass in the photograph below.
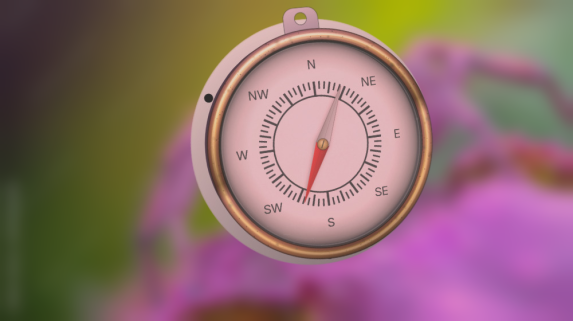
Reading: 205 °
